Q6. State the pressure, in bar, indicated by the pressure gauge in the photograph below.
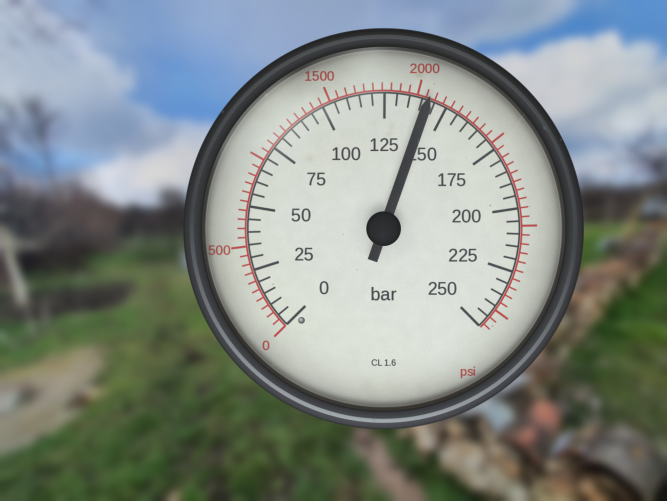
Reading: 142.5 bar
